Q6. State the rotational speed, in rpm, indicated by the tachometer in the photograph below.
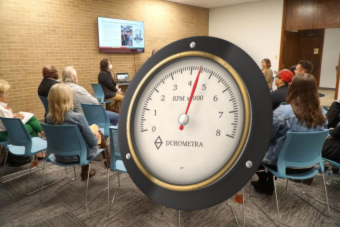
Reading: 4500 rpm
